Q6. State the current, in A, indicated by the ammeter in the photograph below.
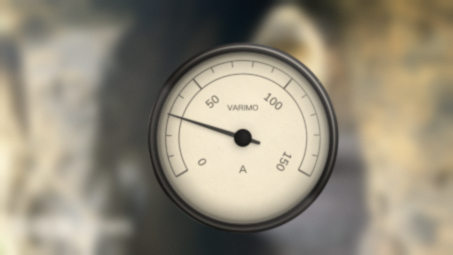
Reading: 30 A
